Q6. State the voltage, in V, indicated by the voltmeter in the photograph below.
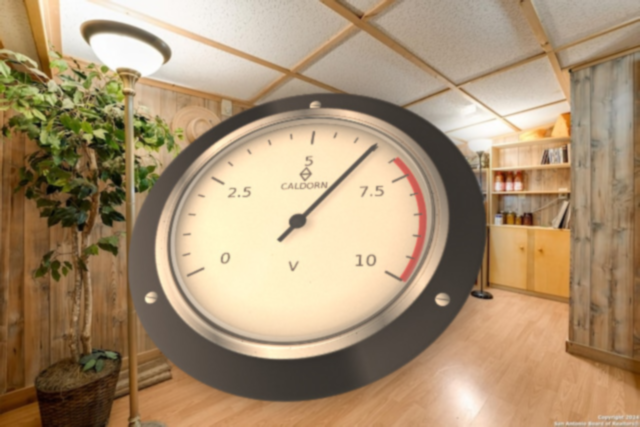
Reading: 6.5 V
